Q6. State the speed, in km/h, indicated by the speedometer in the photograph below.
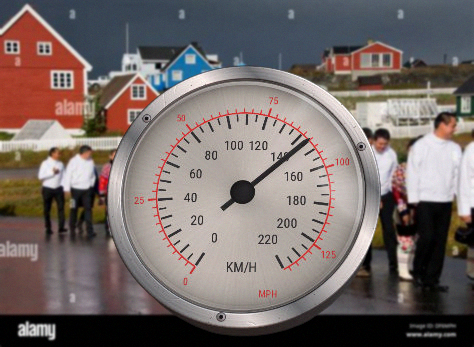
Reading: 145 km/h
